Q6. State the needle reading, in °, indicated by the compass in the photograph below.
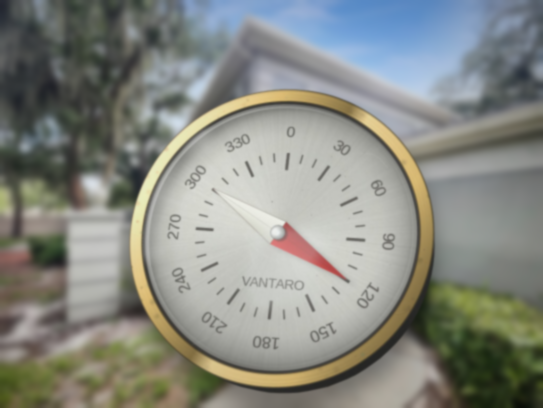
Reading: 120 °
